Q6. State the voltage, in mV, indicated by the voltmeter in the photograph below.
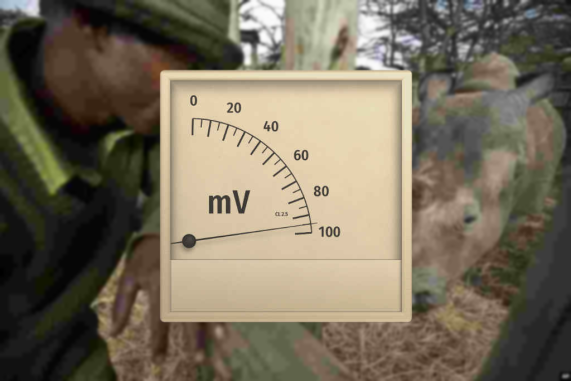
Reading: 95 mV
